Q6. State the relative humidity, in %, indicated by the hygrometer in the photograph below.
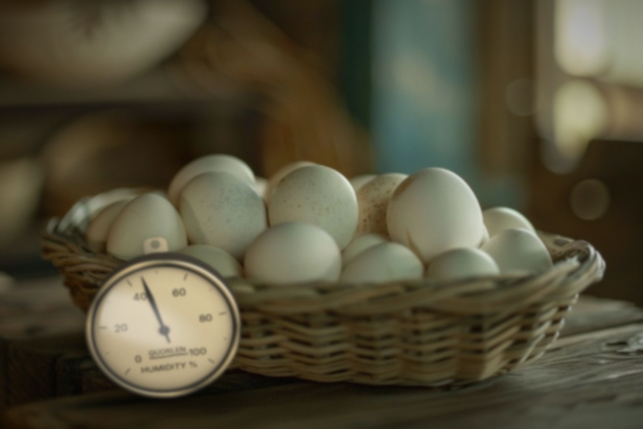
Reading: 45 %
